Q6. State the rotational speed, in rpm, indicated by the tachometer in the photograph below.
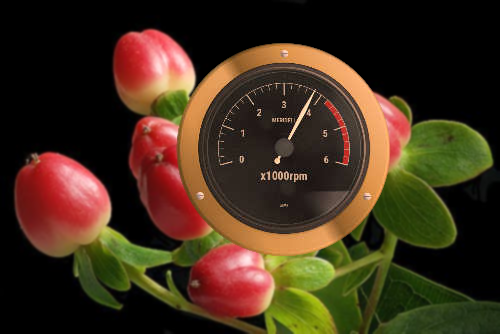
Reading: 3800 rpm
